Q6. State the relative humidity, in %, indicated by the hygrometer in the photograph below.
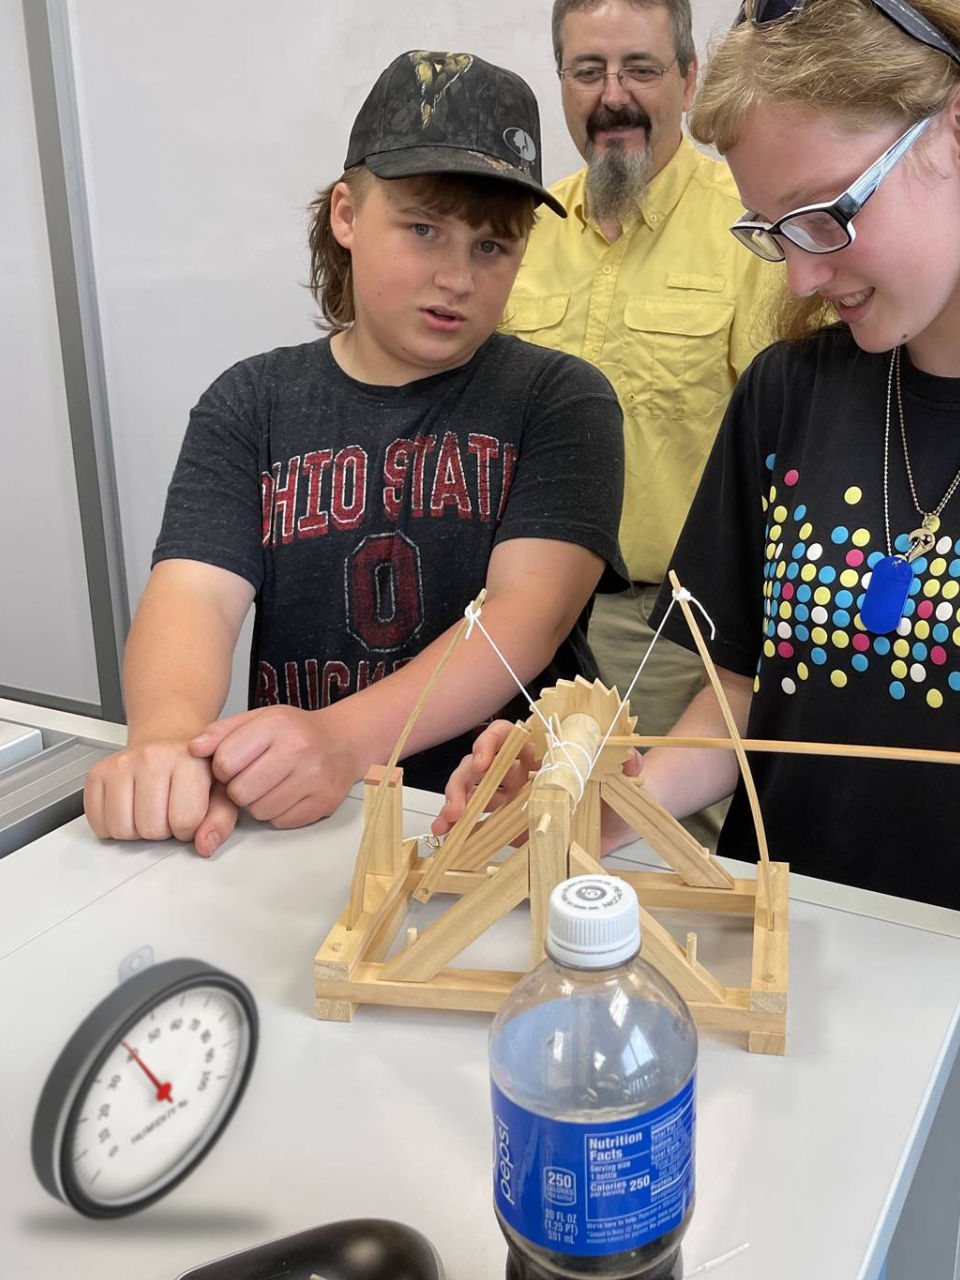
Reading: 40 %
